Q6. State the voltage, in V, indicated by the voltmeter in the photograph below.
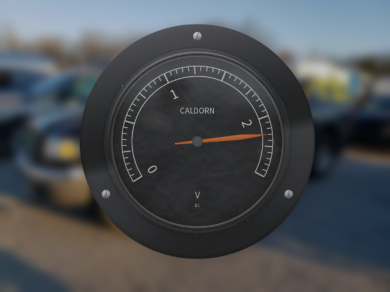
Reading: 2.15 V
